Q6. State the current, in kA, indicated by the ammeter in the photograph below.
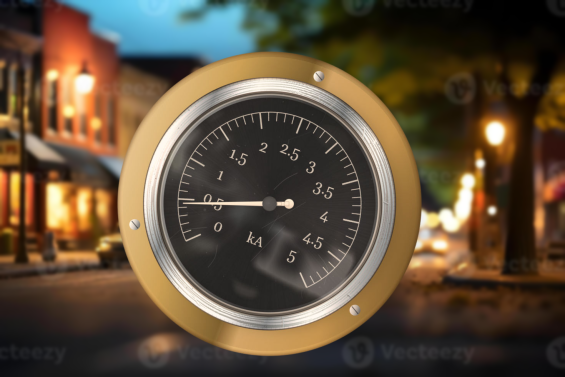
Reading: 0.45 kA
